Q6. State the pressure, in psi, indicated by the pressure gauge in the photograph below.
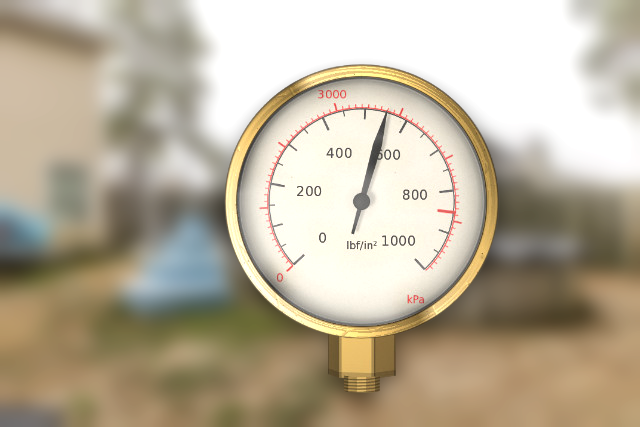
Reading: 550 psi
